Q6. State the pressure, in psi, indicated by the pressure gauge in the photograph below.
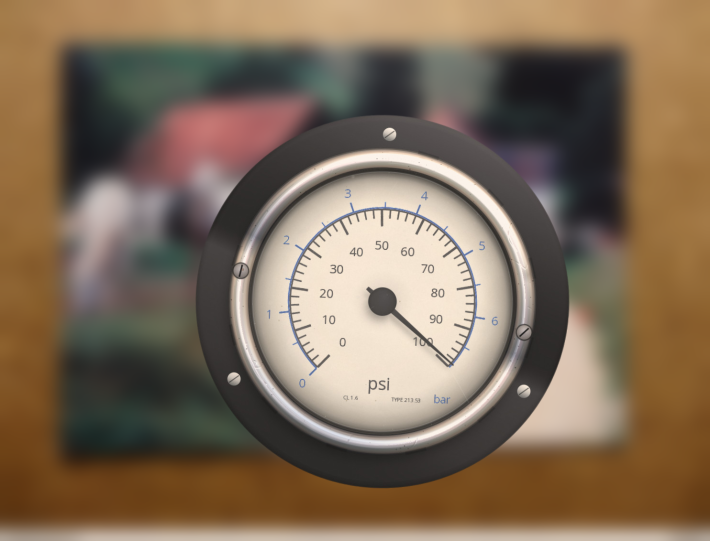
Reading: 99 psi
